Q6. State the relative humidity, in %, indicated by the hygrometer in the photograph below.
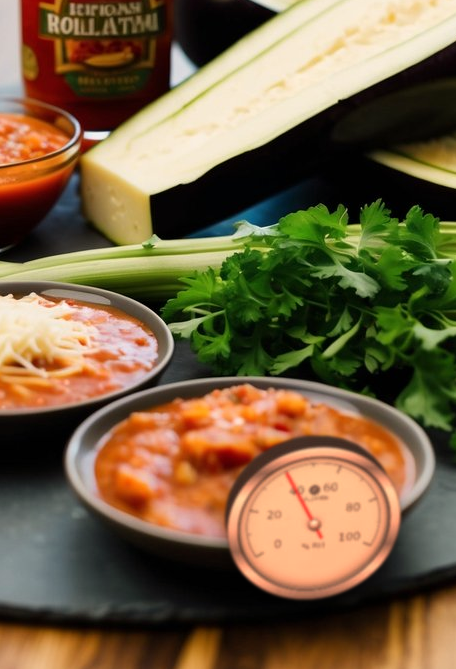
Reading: 40 %
